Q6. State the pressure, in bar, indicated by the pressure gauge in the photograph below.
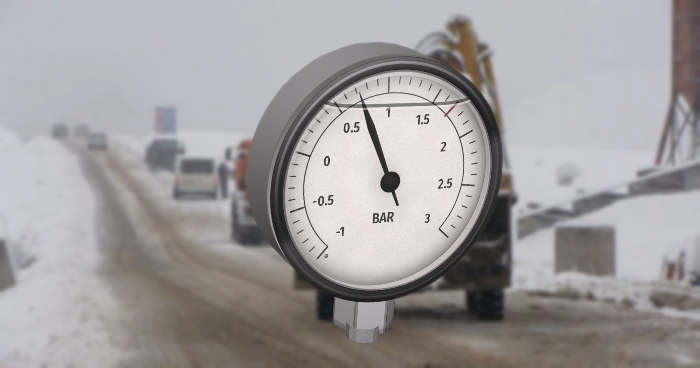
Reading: 0.7 bar
